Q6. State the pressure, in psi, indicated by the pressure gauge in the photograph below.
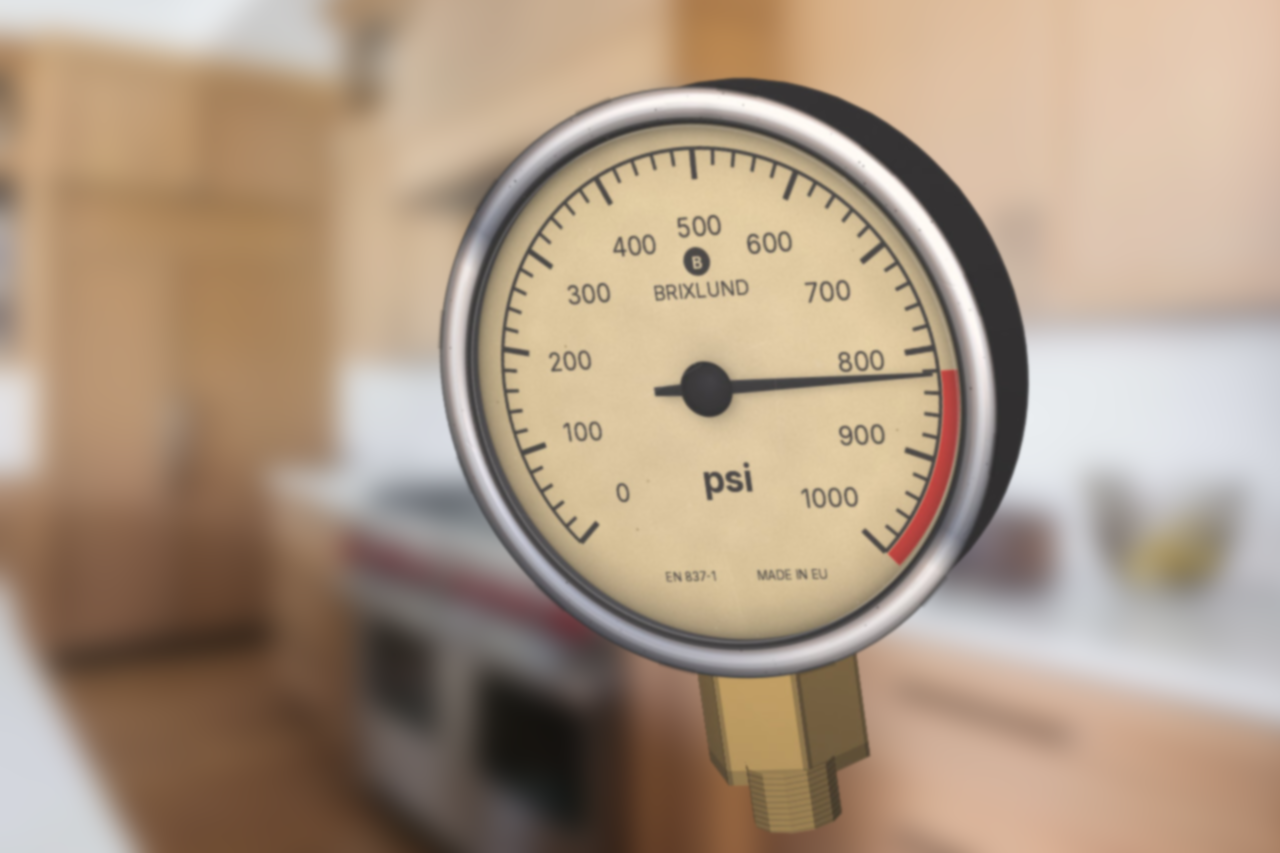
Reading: 820 psi
